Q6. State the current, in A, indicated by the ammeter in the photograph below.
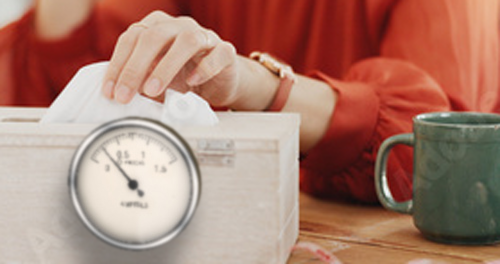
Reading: 0.25 A
